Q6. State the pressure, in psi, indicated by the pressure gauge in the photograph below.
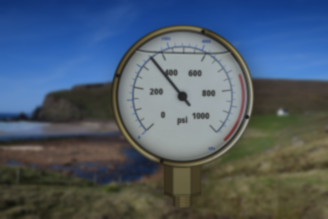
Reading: 350 psi
